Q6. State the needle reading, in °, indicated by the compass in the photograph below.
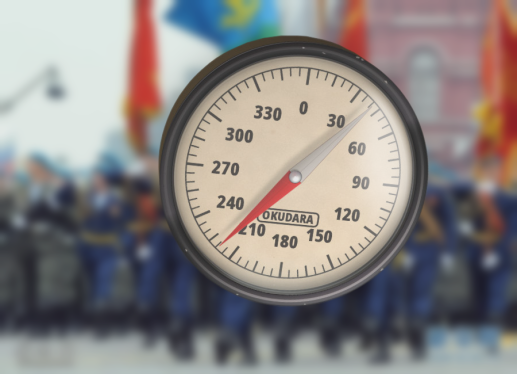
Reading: 220 °
